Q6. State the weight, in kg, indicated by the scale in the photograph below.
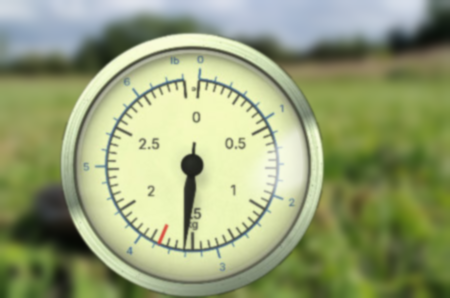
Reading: 1.55 kg
